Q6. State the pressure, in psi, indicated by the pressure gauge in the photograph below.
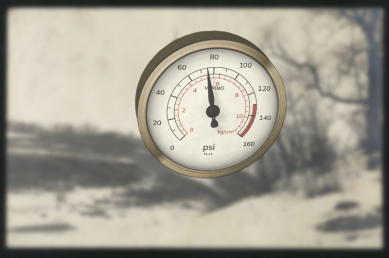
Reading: 75 psi
